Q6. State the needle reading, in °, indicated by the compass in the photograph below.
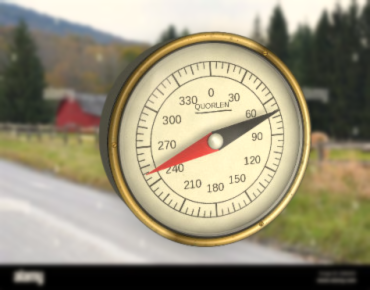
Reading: 250 °
